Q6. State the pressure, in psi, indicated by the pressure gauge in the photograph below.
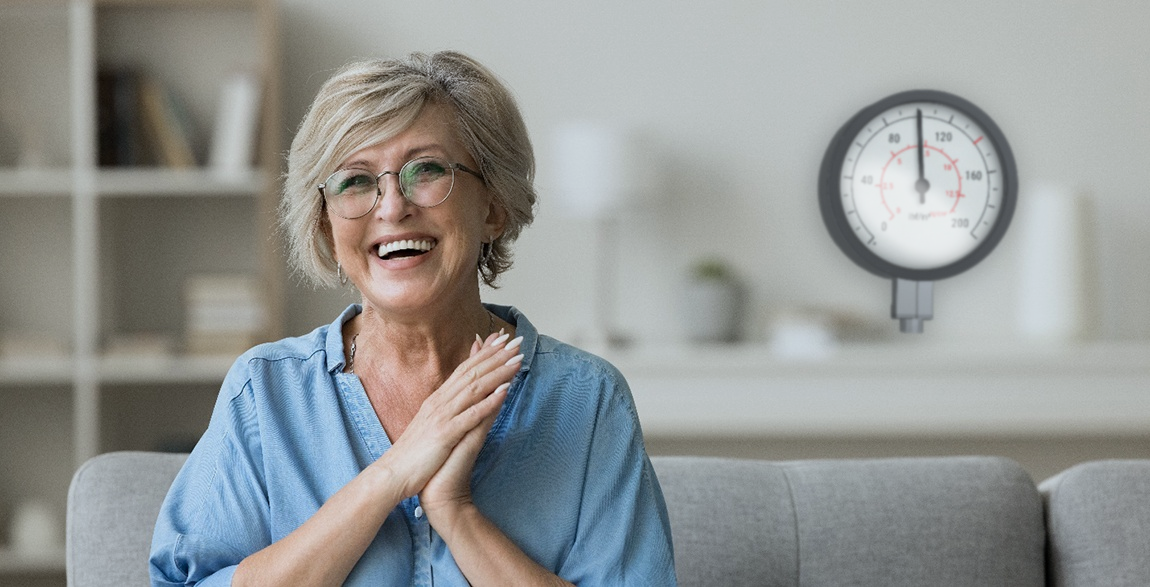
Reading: 100 psi
